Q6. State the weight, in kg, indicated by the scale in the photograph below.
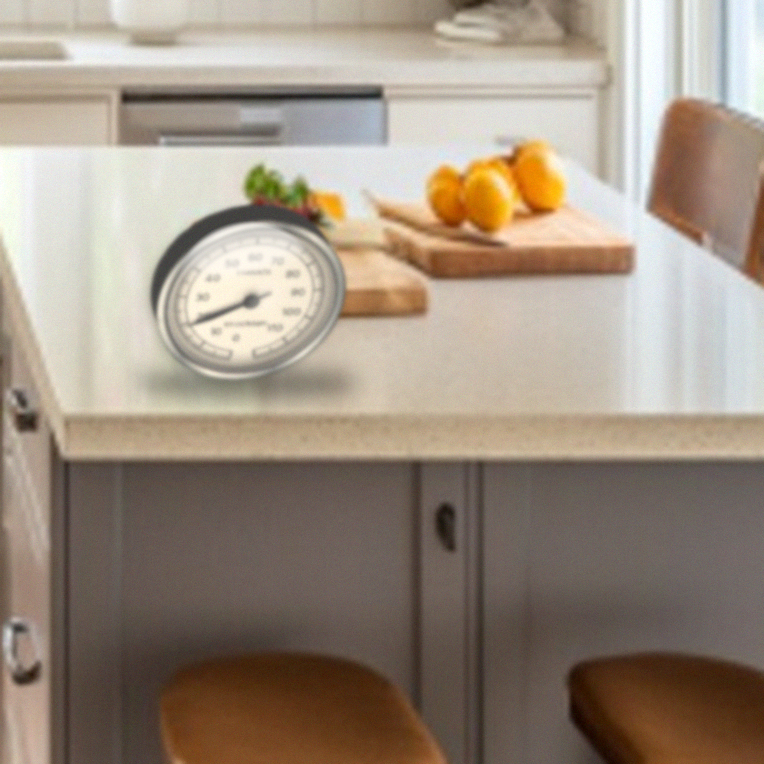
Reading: 20 kg
